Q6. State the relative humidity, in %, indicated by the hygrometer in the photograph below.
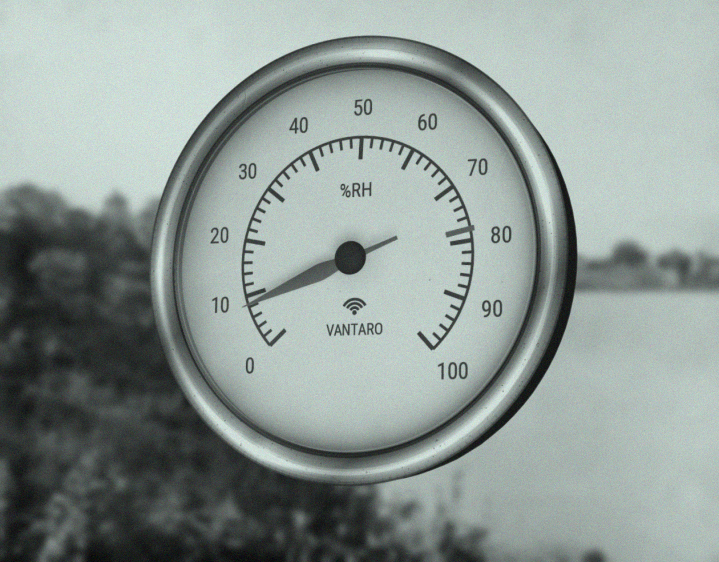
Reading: 8 %
